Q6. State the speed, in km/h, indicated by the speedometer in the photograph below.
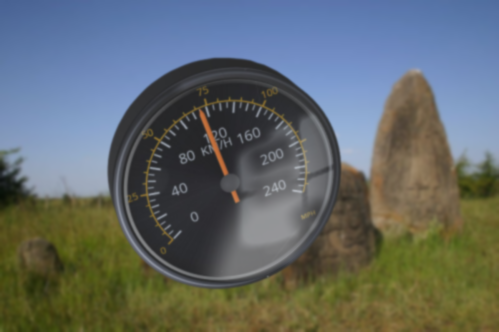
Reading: 115 km/h
